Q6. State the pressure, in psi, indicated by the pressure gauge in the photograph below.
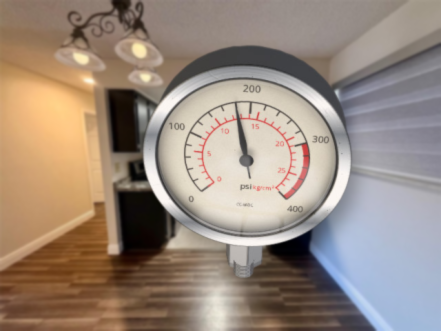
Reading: 180 psi
